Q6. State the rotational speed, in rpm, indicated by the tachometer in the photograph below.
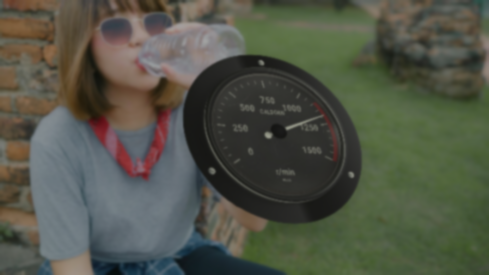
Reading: 1200 rpm
